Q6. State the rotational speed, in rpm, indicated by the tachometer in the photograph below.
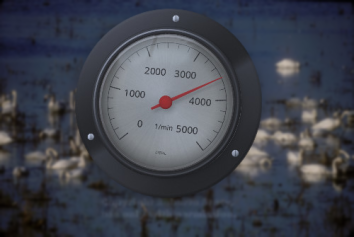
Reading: 3600 rpm
